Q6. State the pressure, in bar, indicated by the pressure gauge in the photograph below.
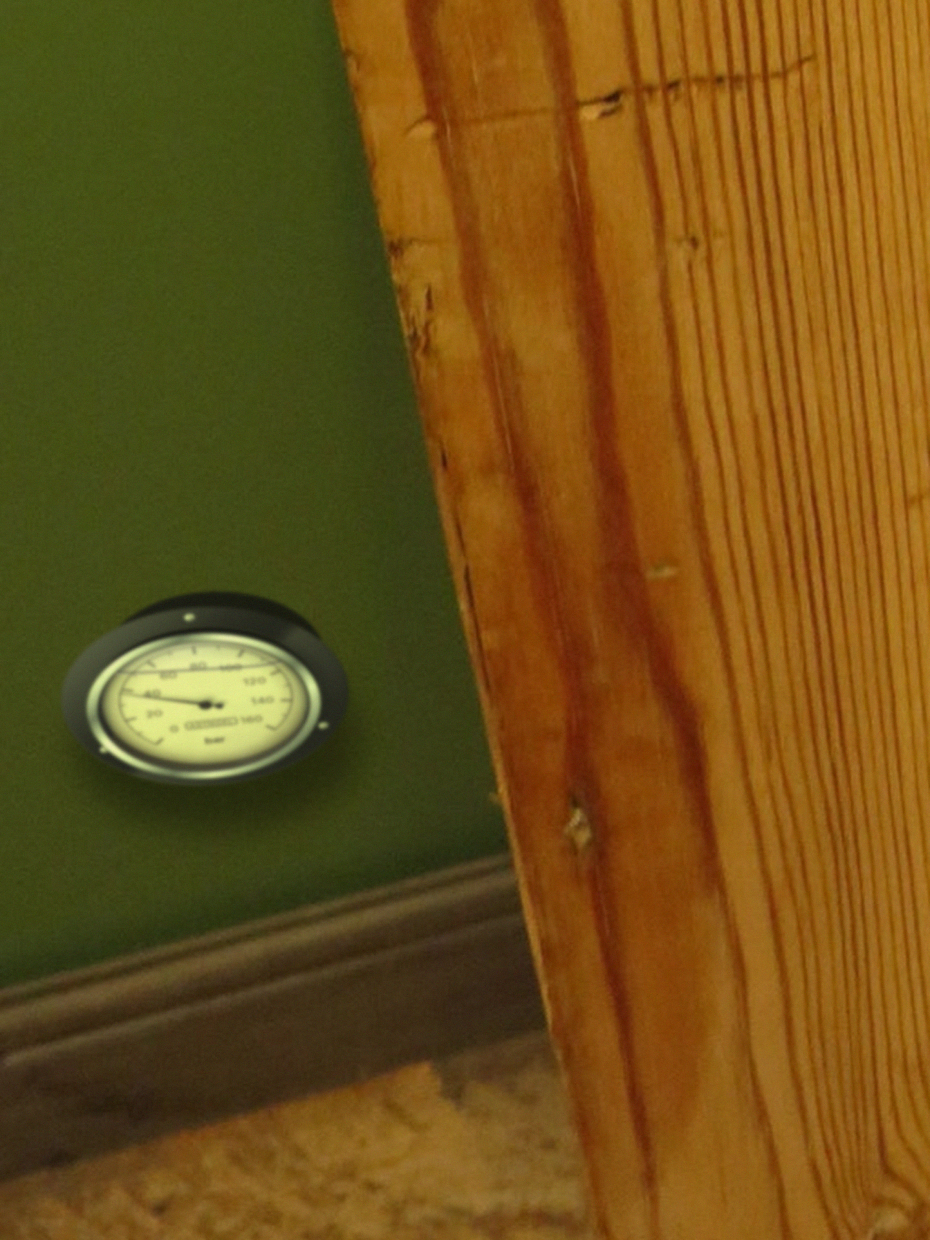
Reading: 40 bar
